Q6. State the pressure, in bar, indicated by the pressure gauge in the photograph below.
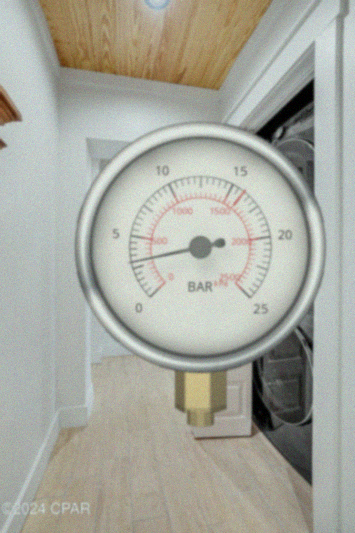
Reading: 3 bar
